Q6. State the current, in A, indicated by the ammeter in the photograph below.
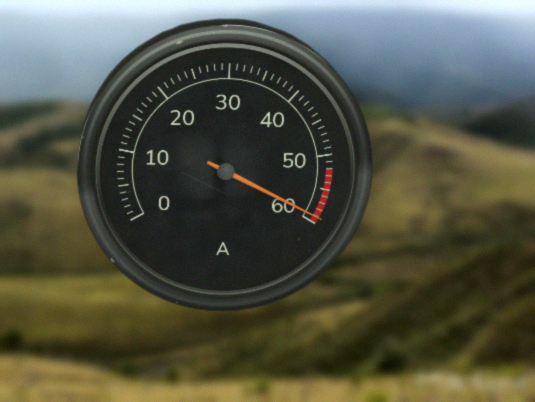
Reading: 59 A
